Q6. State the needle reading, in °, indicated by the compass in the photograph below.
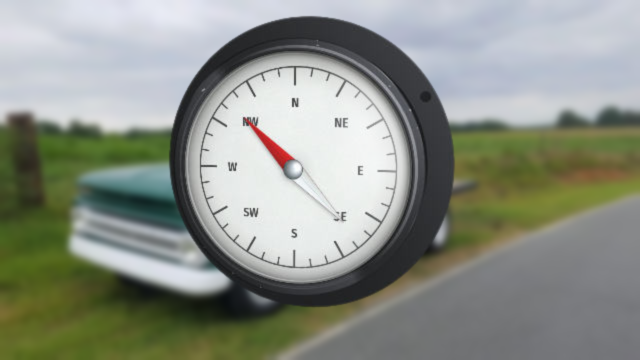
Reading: 315 °
